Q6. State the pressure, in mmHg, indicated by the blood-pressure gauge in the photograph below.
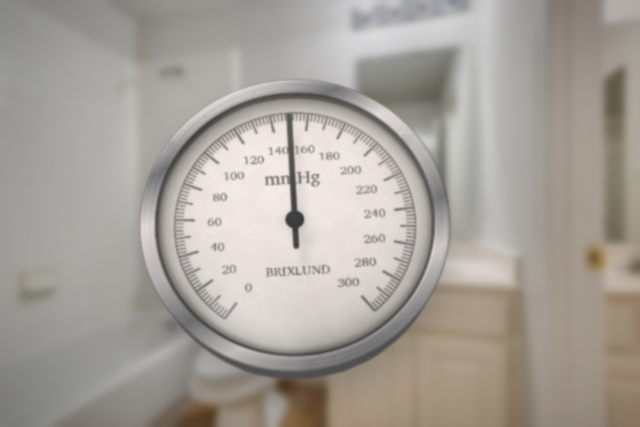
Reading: 150 mmHg
